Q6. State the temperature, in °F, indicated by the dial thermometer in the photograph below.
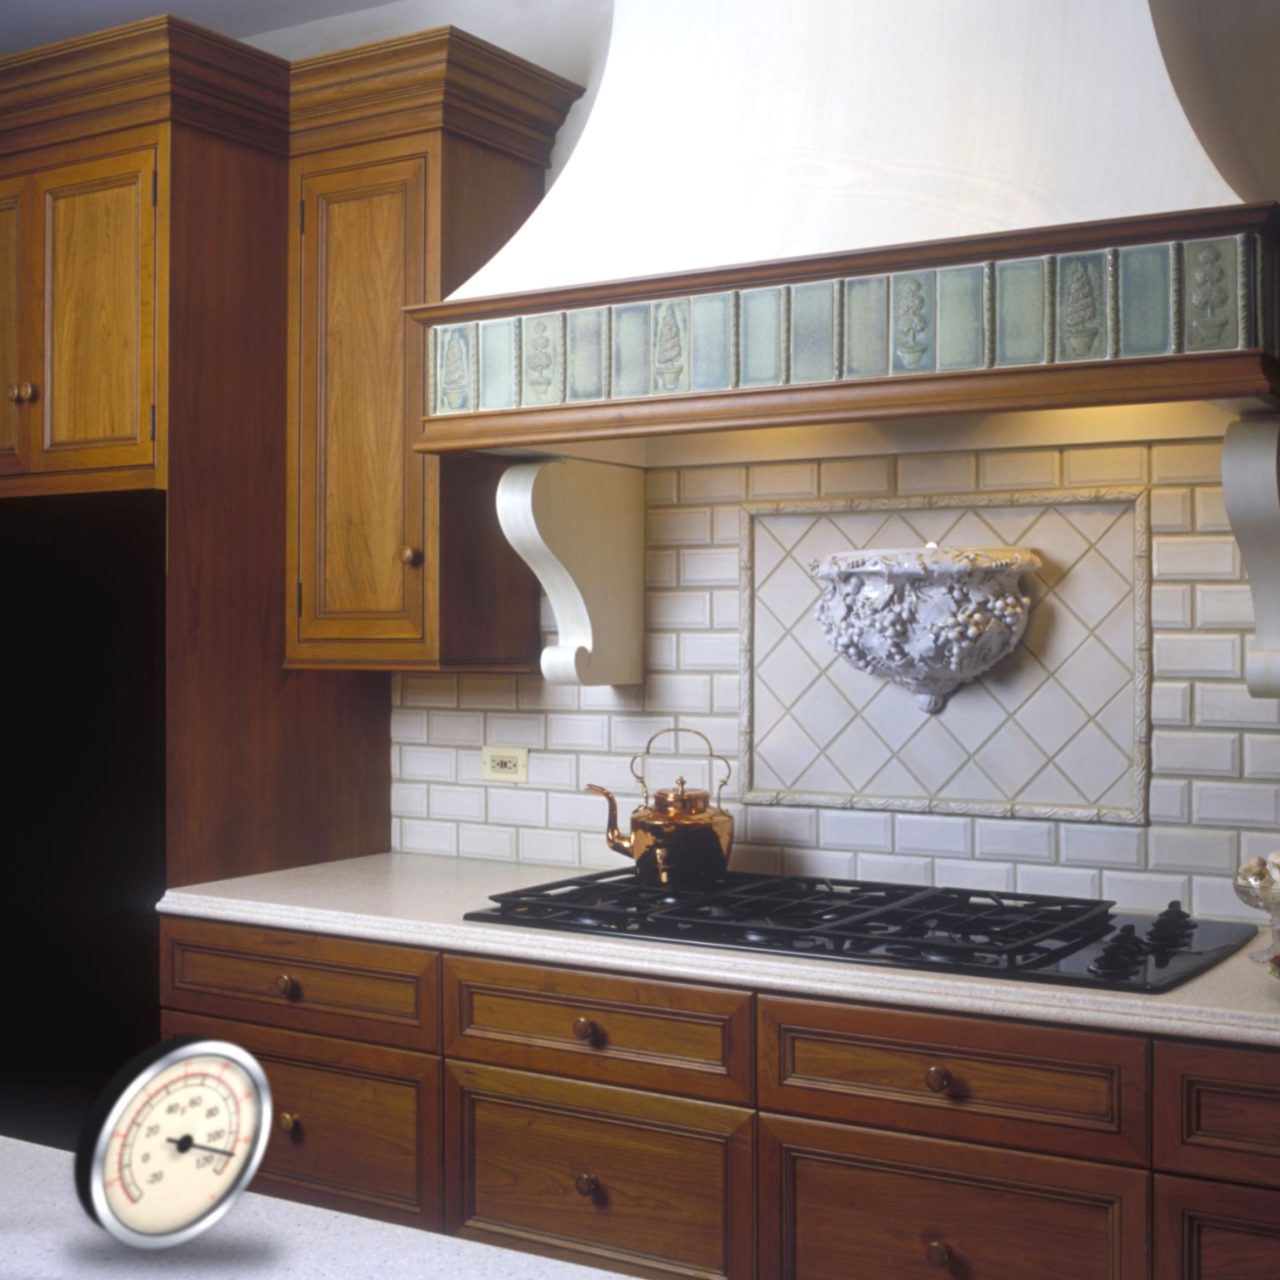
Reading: 110 °F
